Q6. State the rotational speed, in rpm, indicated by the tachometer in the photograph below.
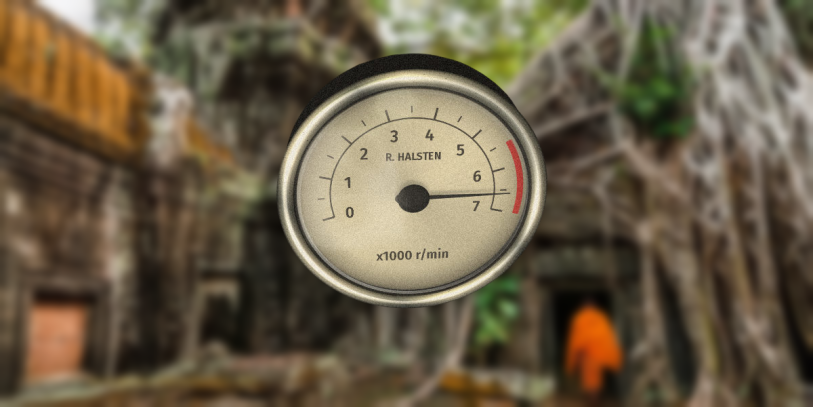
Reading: 6500 rpm
